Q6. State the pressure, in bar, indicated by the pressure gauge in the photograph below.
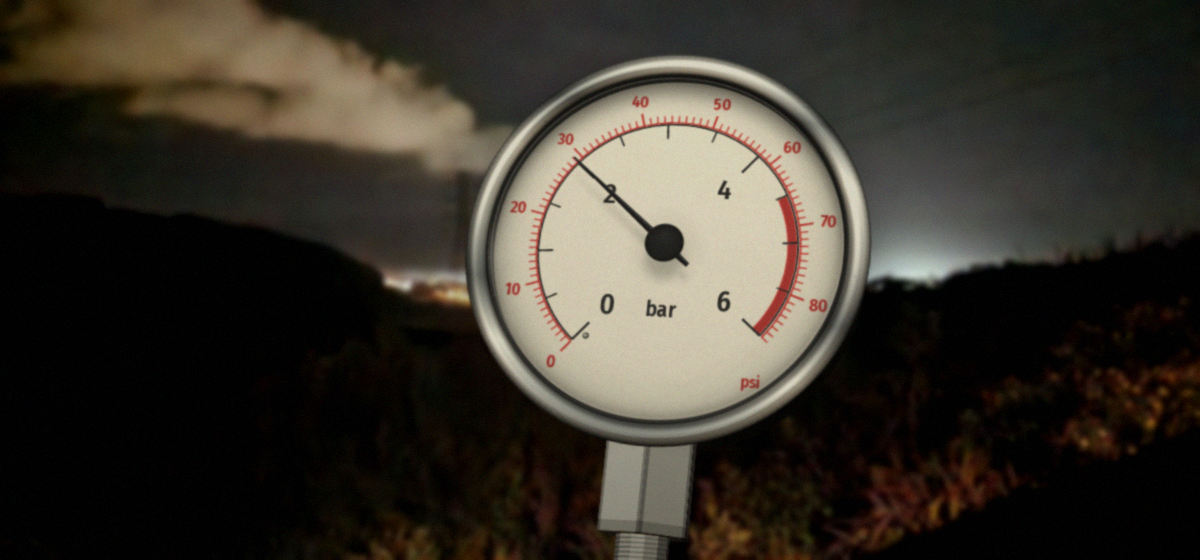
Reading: 2 bar
